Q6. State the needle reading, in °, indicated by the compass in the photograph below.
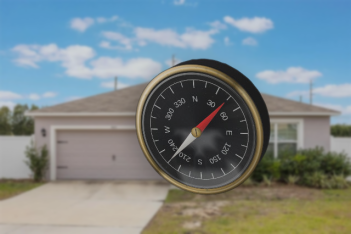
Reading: 45 °
